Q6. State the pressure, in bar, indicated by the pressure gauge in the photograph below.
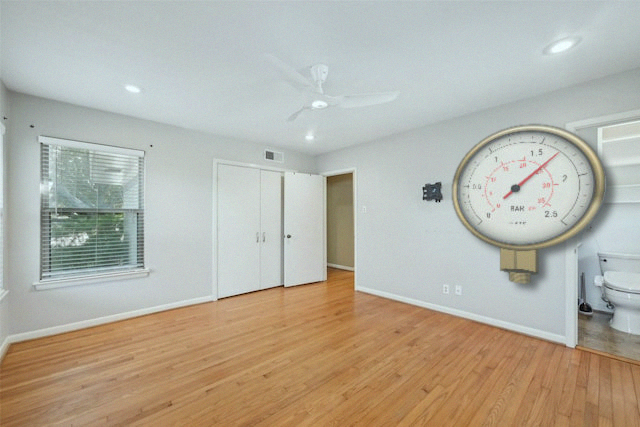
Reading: 1.7 bar
